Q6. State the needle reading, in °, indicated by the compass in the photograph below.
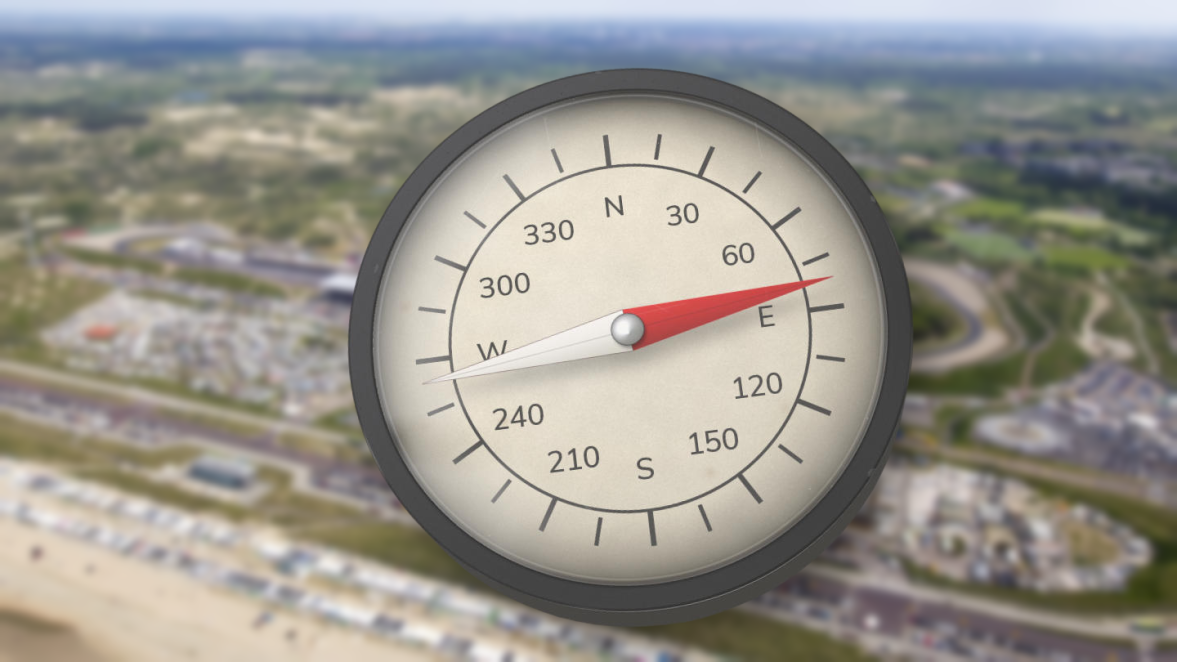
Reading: 82.5 °
